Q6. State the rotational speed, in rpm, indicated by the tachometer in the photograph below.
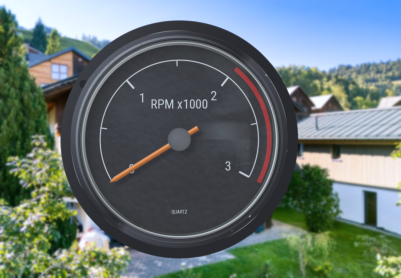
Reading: 0 rpm
